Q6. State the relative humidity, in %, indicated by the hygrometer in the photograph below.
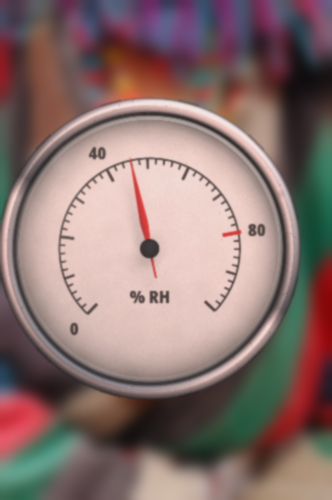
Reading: 46 %
